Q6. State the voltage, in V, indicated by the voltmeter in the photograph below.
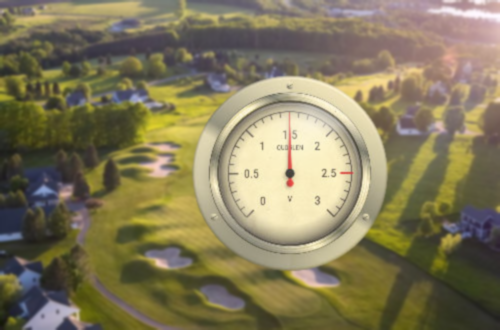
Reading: 1.5 V
